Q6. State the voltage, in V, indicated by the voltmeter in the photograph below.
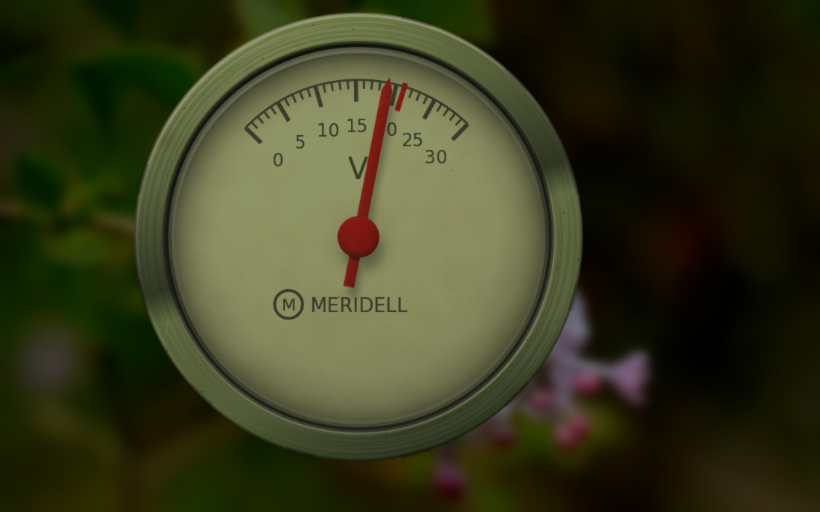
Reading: 19 V
